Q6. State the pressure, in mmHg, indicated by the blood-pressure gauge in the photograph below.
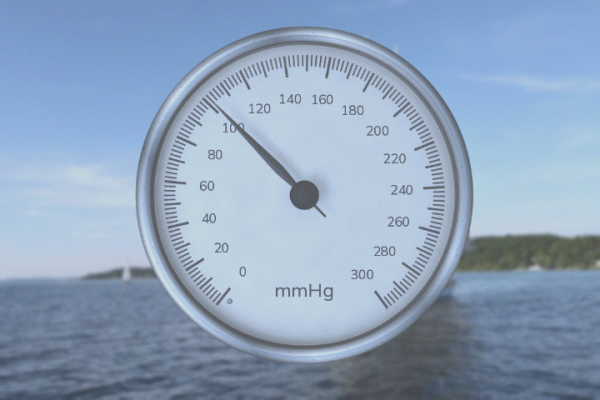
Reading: 102 mmHg
